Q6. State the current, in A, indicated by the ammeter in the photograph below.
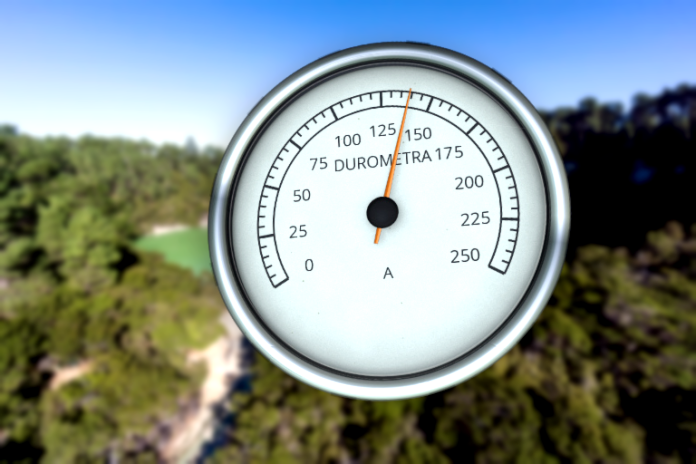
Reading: 140 A
